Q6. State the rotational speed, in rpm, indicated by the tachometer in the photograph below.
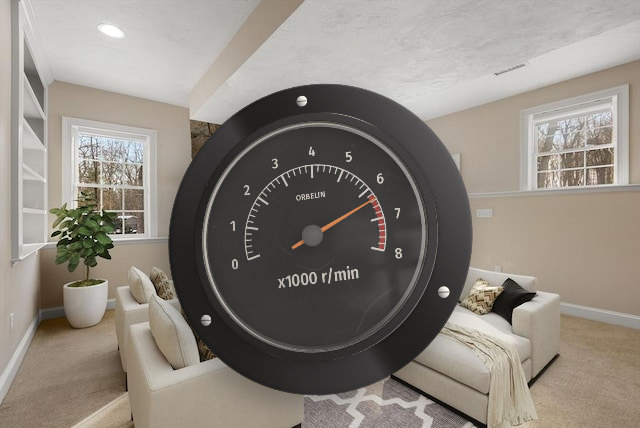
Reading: 6400 rpm
